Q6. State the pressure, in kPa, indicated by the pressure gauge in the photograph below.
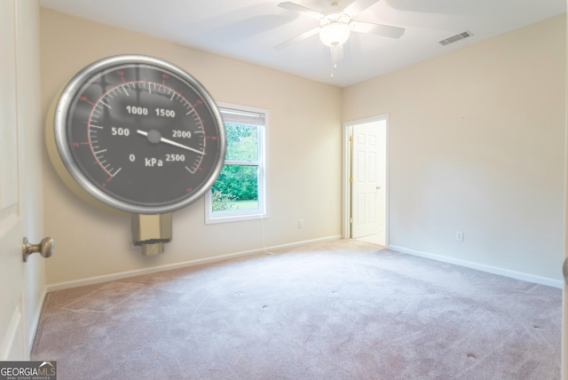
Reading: 2250 kPa
